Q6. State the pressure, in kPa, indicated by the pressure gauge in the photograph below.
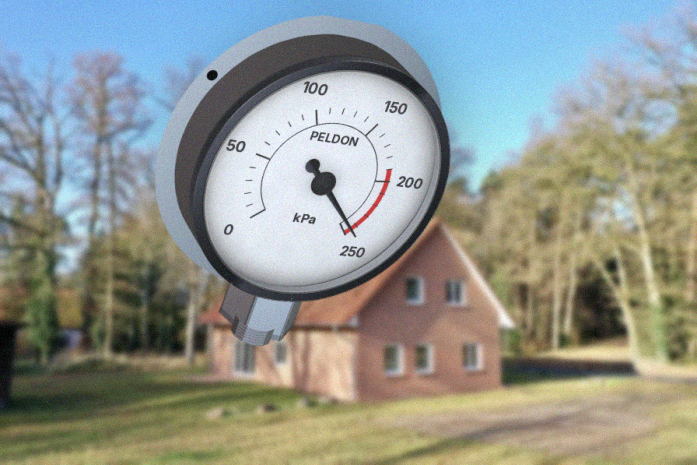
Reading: 245 kPa
